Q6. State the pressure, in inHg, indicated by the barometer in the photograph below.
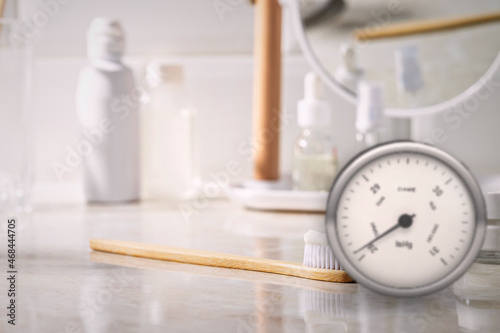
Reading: 28.1 inHg
